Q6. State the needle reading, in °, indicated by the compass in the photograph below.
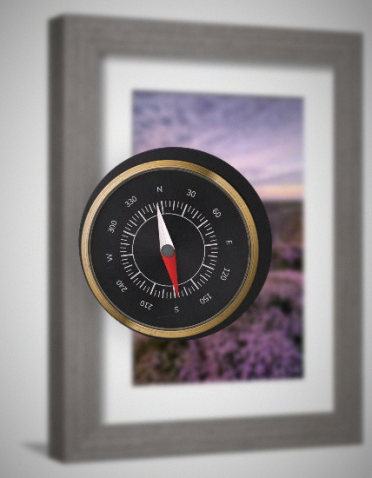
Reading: 175 °
